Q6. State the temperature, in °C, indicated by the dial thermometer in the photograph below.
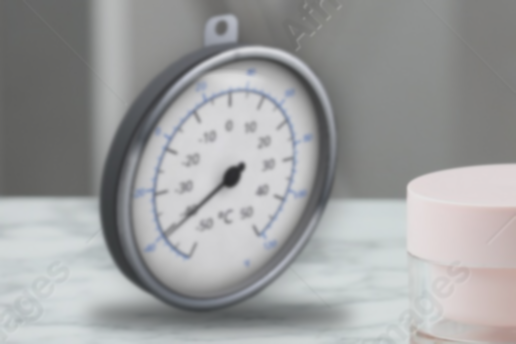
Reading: -40 °C
